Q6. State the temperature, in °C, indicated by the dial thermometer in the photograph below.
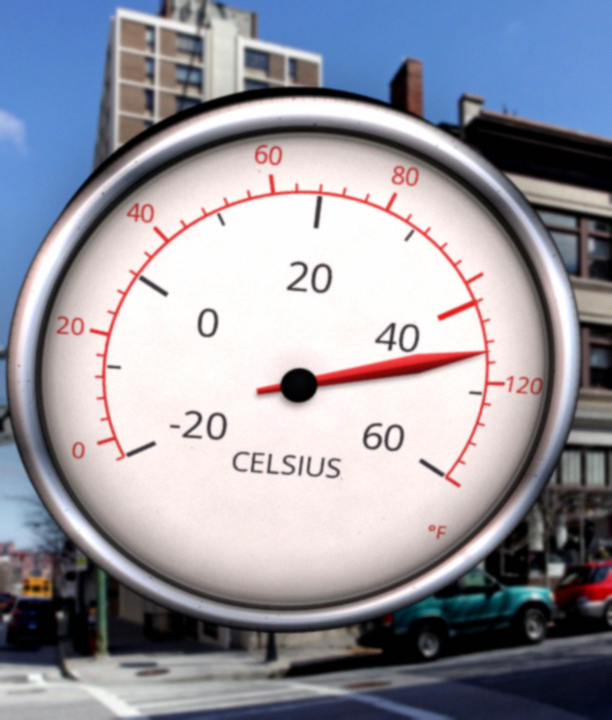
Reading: 45 °C
